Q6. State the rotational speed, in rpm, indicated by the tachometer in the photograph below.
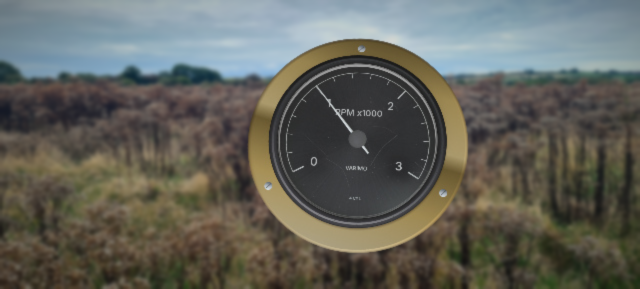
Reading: 1000 rpm
